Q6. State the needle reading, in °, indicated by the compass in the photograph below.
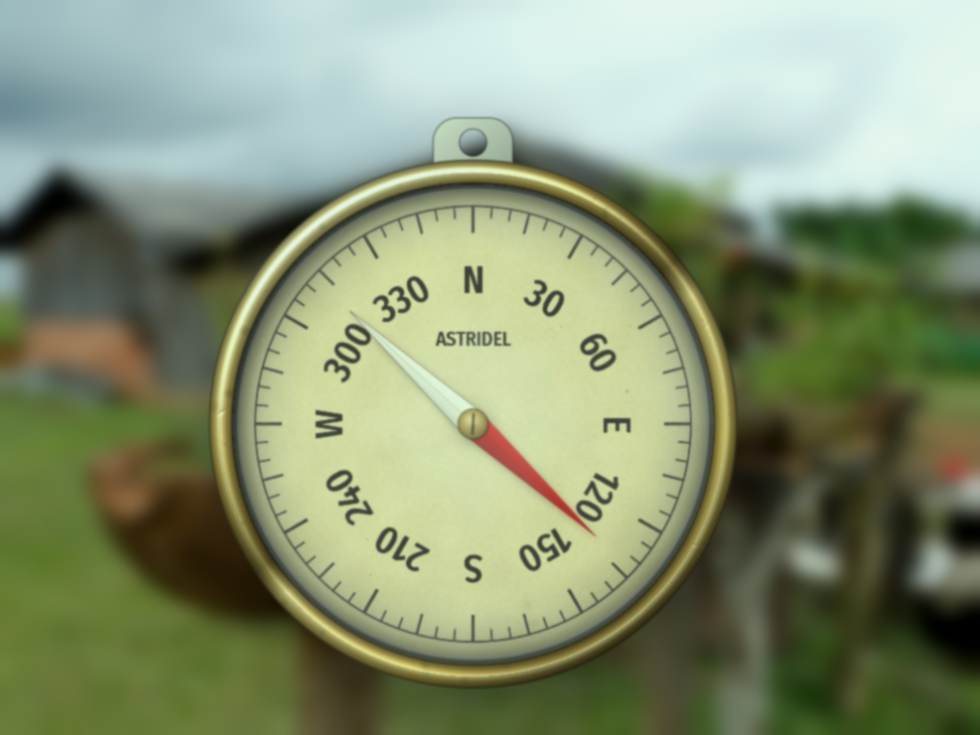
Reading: 132.5 °
